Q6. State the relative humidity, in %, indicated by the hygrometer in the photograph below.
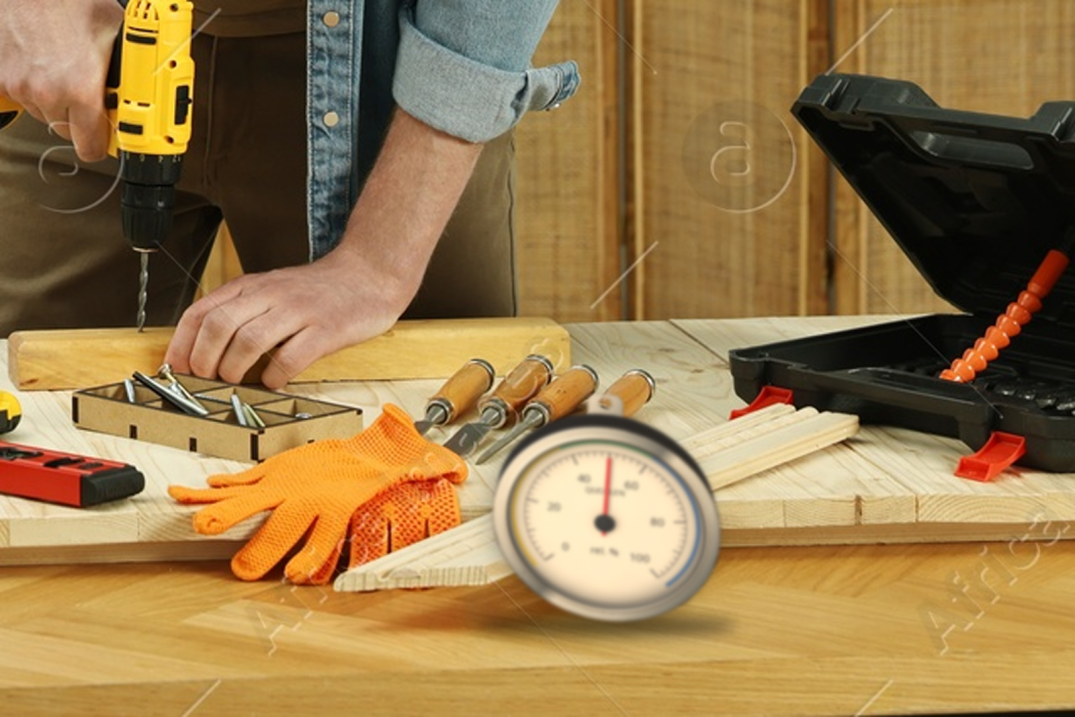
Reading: 50 %
